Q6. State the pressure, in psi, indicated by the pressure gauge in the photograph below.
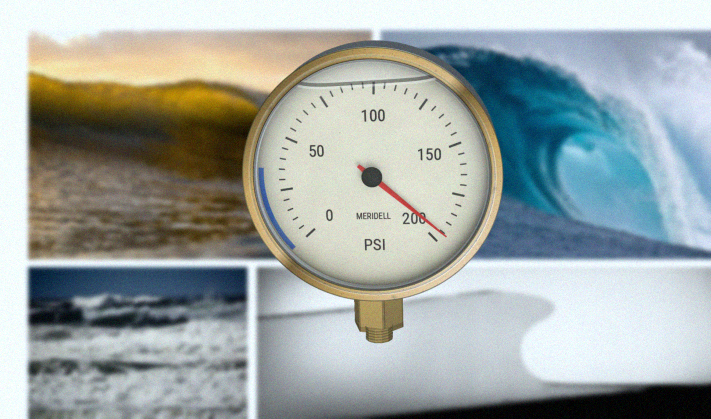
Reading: 195 psi
